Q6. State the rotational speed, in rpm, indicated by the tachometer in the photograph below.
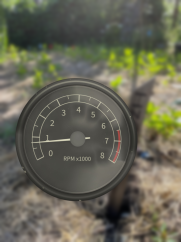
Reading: 750 rpm
